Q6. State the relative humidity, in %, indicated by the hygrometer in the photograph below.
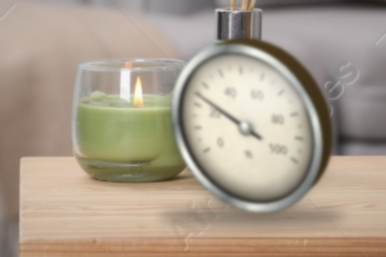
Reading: 25 %
